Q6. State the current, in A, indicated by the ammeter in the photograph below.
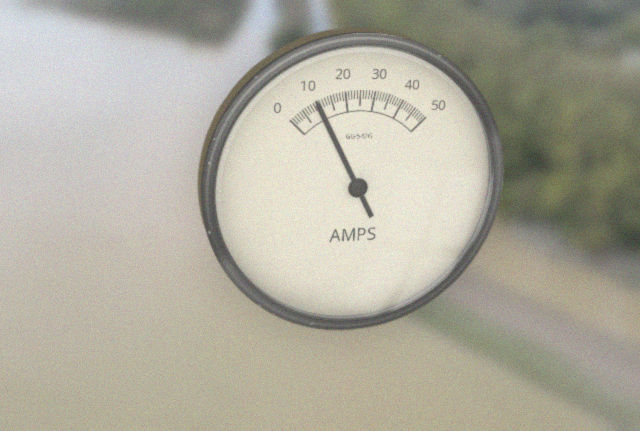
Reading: 10 A
